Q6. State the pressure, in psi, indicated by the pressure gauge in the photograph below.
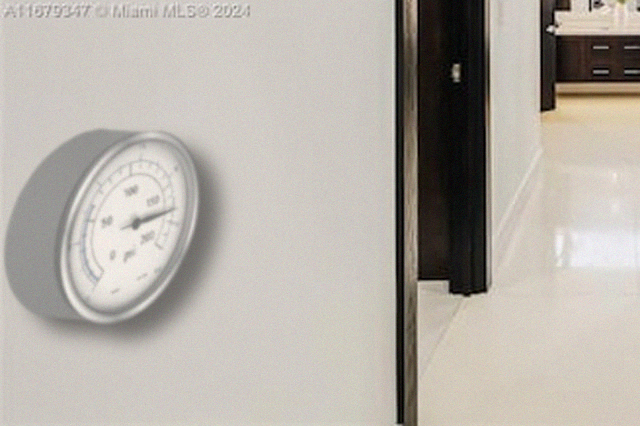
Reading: 170 psi
